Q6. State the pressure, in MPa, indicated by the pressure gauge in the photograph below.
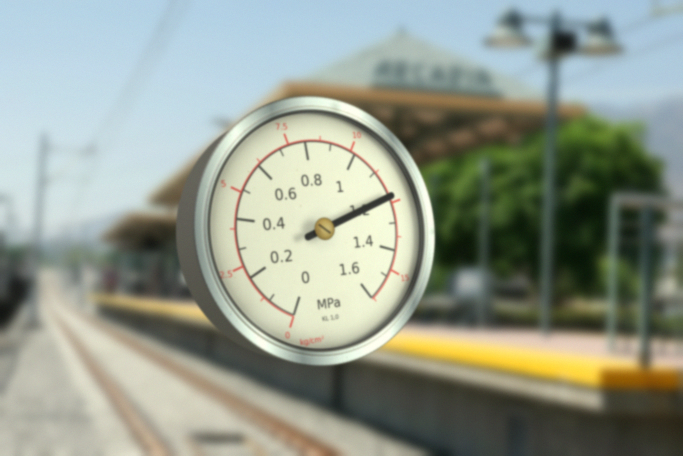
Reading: 1.2 MPa
